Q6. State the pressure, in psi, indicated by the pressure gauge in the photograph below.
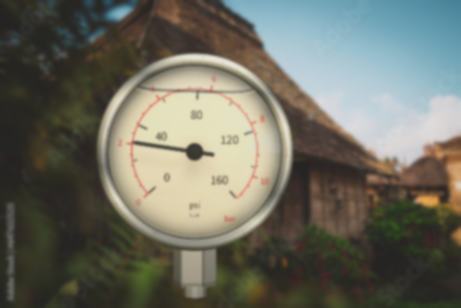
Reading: 30 psi
